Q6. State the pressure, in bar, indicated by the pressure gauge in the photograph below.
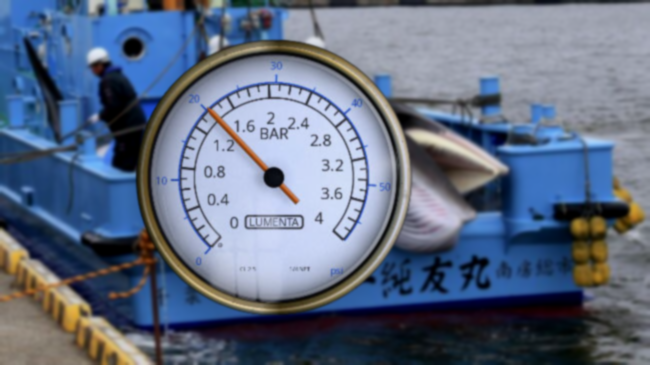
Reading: 1.4 bar
